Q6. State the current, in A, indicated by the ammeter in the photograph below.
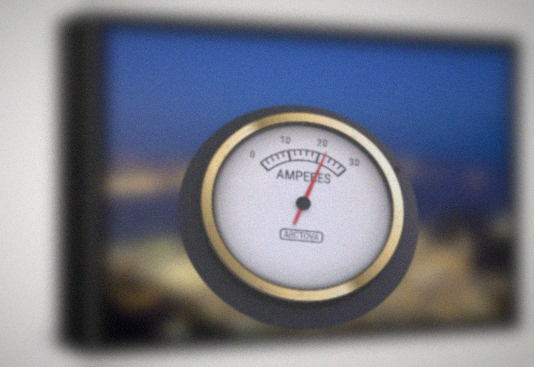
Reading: 22 A
